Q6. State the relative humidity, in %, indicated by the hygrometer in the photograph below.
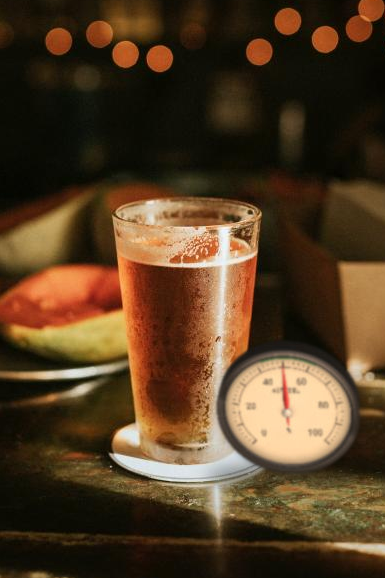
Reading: 50 %
